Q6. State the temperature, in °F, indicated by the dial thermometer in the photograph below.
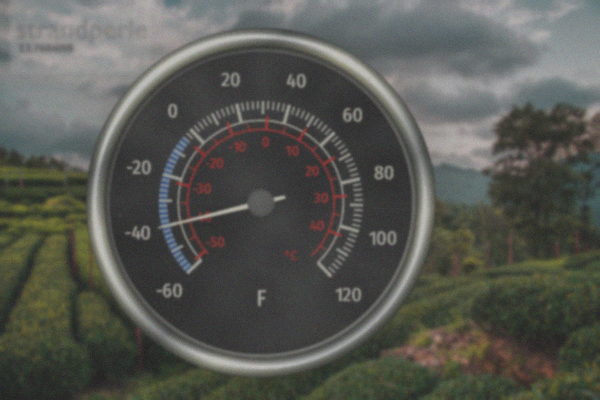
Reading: -40 °F
